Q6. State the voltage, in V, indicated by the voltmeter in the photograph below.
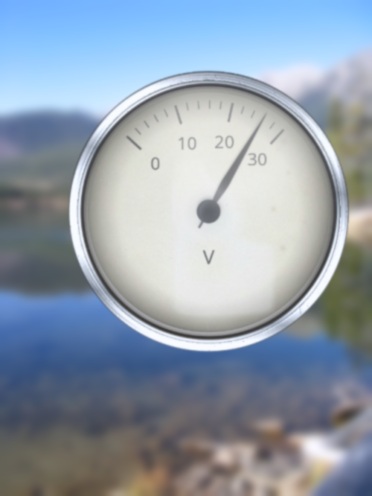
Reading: 26 V
